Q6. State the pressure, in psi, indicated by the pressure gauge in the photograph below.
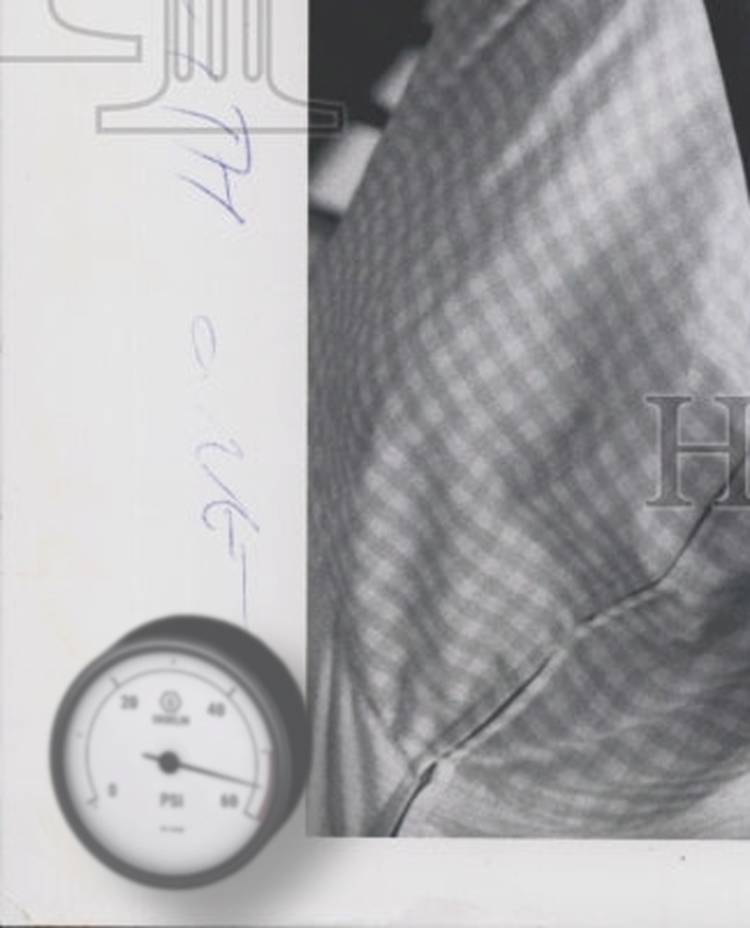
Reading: 55 psi
